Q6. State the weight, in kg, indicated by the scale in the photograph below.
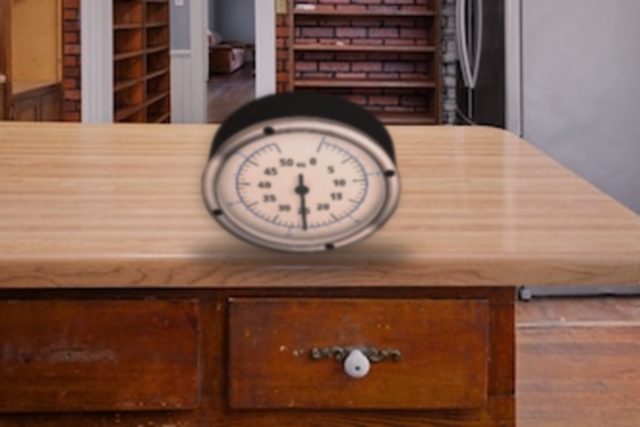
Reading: 25 kg
